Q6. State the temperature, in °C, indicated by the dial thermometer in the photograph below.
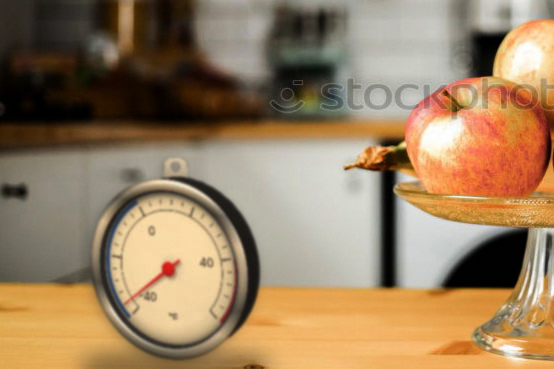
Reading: -36 °C
